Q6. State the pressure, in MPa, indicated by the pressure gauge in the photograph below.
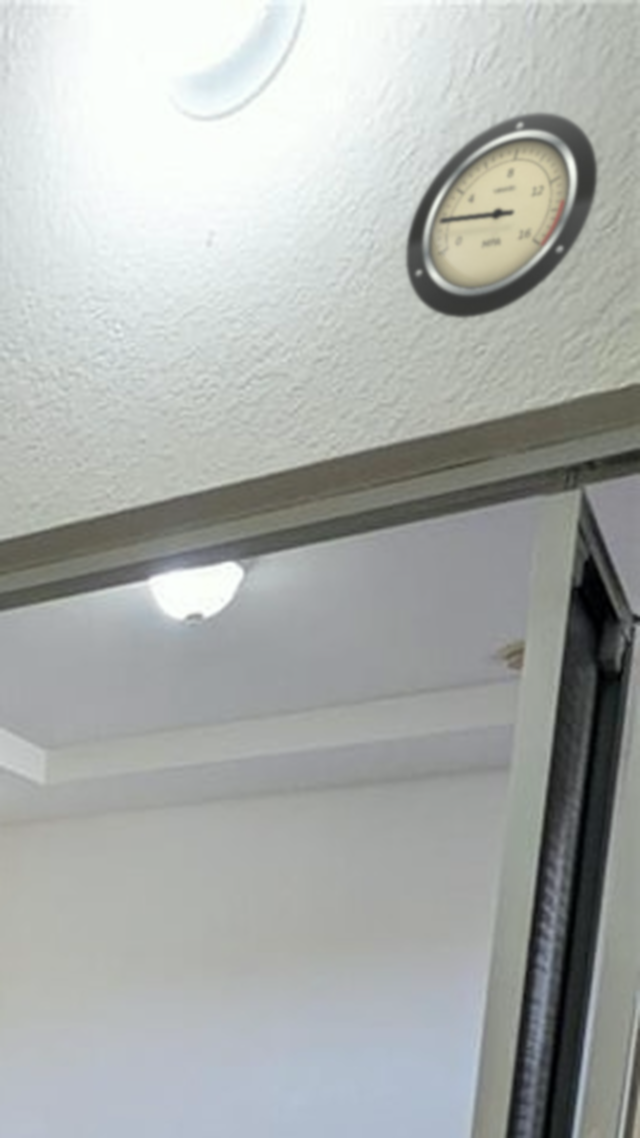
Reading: 2 MPa
